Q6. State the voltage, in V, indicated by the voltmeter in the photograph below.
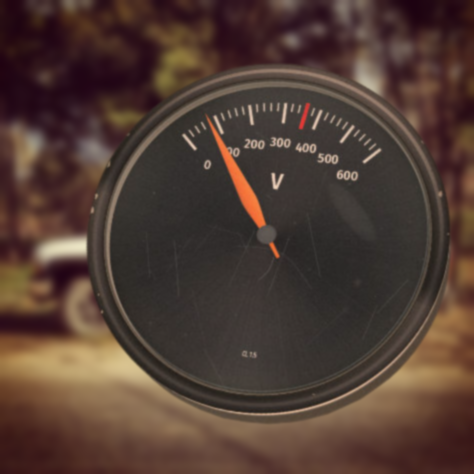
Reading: 80 V
